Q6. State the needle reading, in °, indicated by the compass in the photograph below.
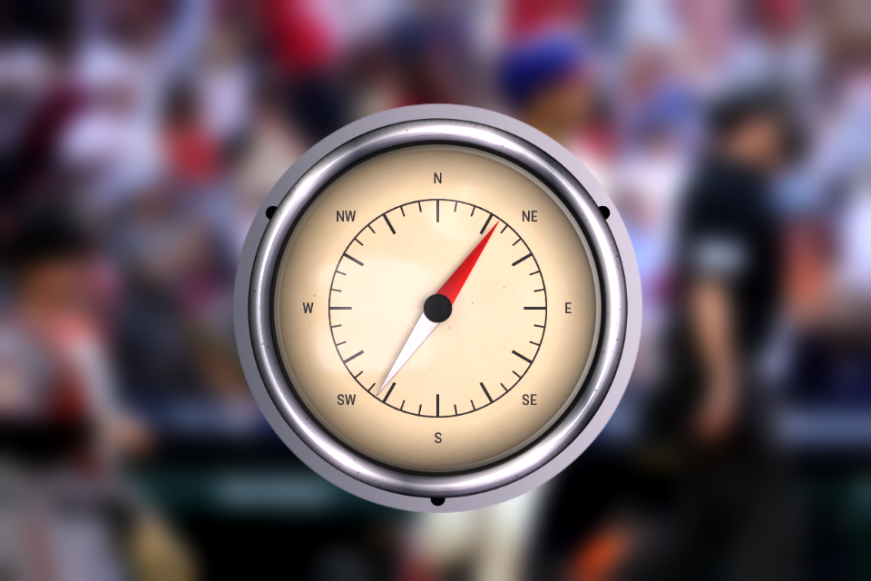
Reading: 35 °
